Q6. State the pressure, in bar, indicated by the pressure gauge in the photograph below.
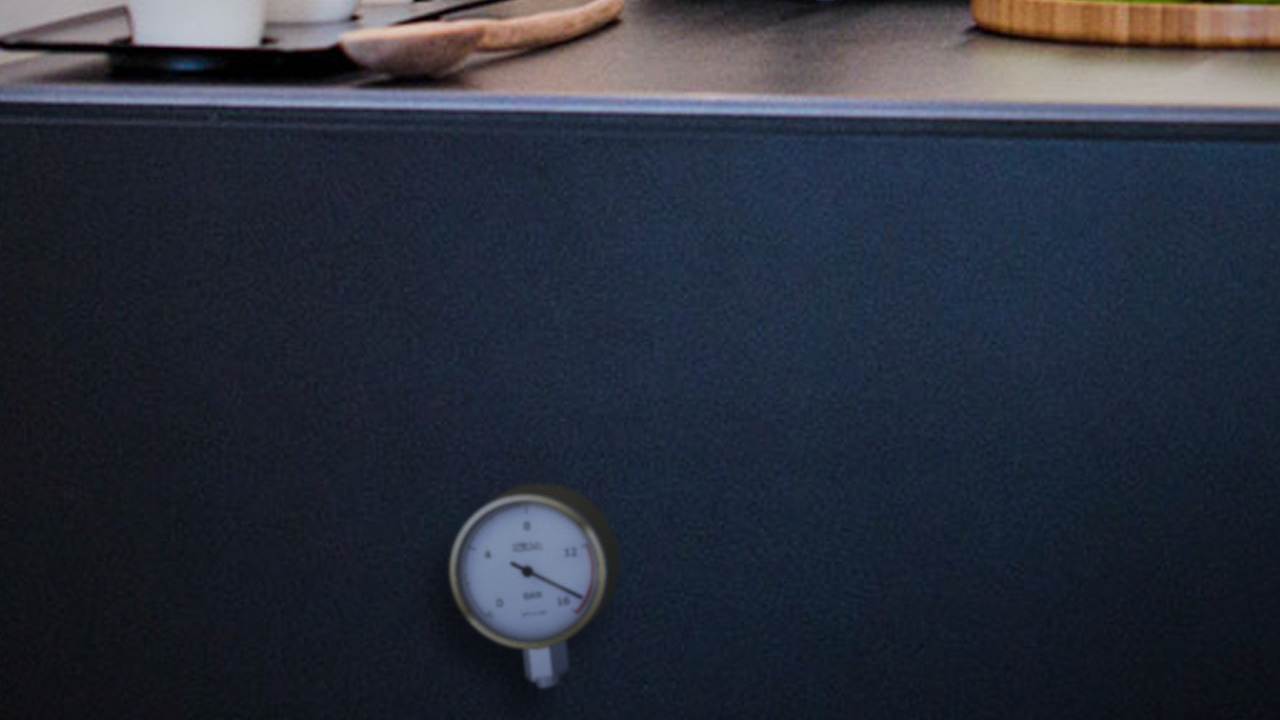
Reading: 15 bar
